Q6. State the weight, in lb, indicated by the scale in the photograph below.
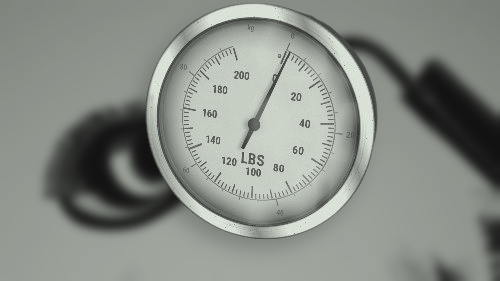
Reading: 2 lb
